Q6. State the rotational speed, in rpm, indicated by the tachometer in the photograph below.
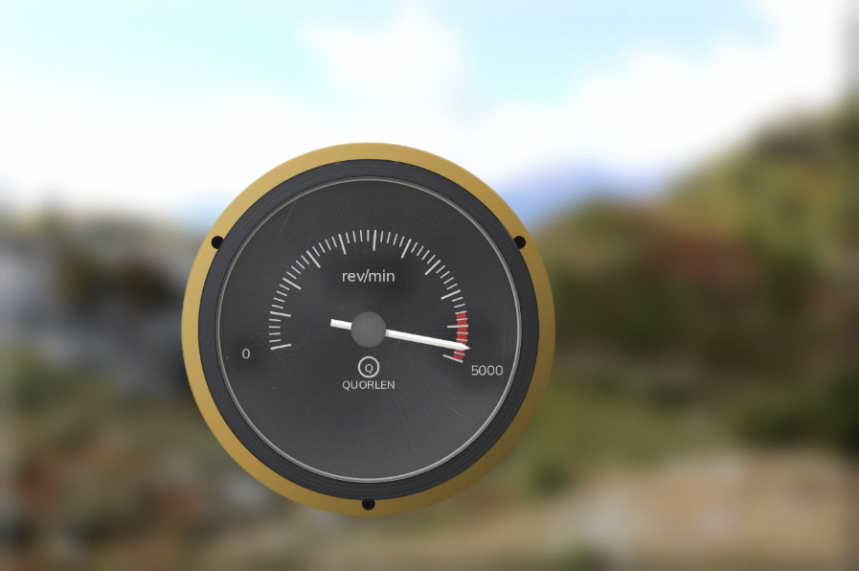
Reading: 4800 rpm
